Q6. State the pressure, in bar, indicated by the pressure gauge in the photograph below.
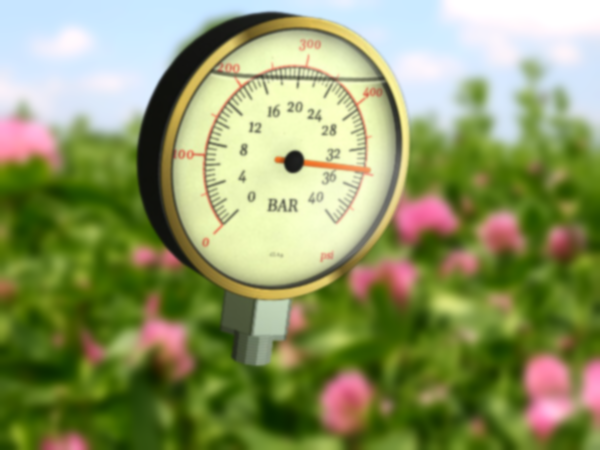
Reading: 34 bar
